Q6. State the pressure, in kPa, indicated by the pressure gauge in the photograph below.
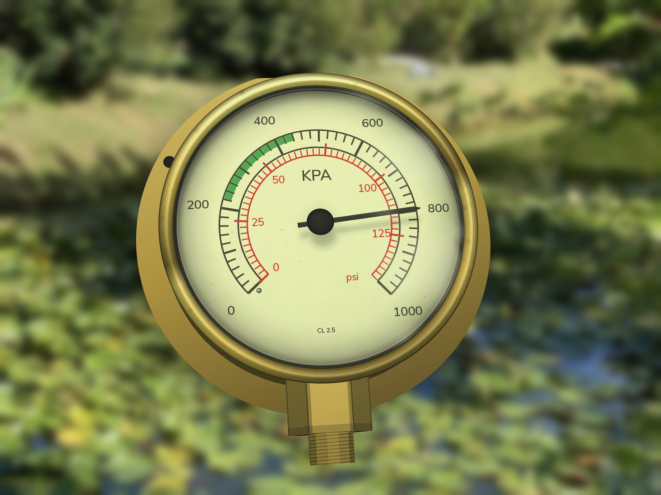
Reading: 800 kPa
